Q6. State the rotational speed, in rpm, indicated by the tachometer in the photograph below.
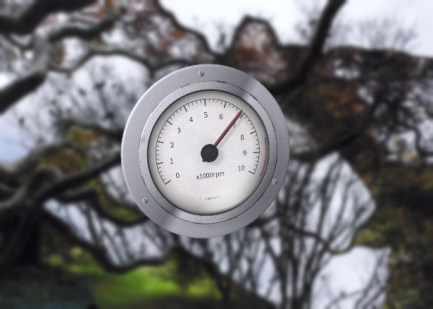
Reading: 6800 rpm
